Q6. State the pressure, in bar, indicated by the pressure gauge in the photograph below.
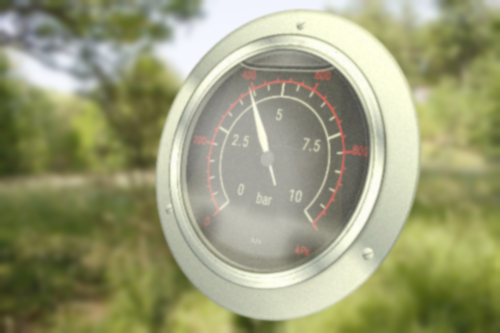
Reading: 4 bar
